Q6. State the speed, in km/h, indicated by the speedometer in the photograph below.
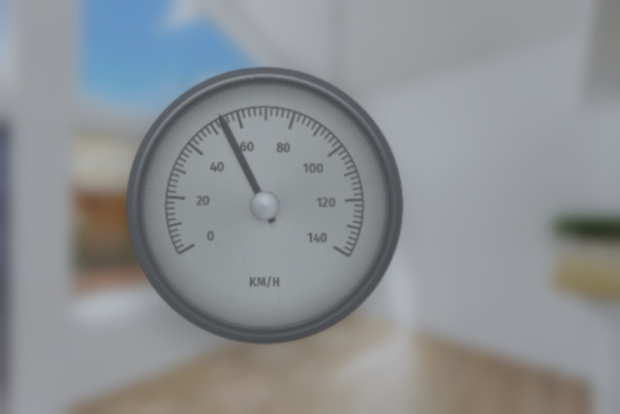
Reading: 54 km/h
